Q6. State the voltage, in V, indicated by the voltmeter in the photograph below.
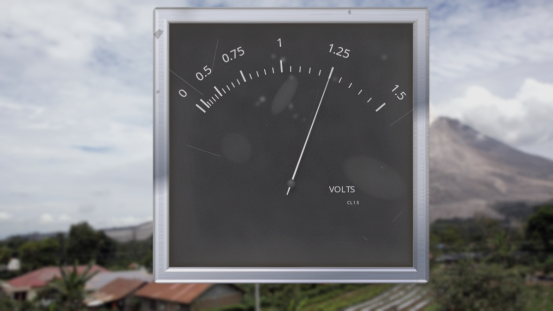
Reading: 1.25 V
